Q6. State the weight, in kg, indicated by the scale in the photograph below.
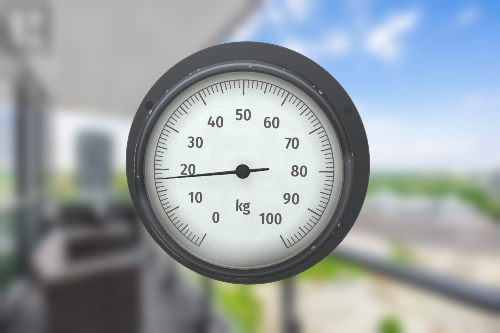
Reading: 18 kg
